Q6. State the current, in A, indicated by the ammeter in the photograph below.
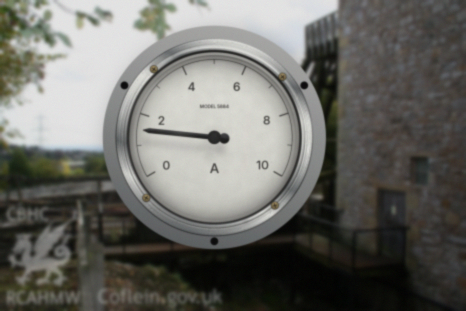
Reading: 1.5 A
